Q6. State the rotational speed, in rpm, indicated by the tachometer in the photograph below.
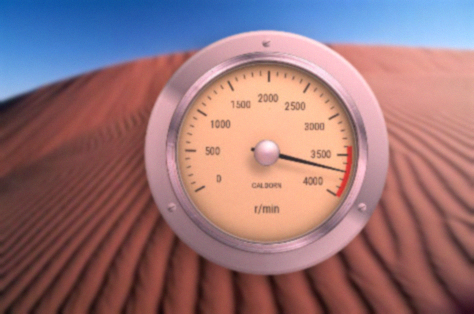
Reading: 3700 rpm
